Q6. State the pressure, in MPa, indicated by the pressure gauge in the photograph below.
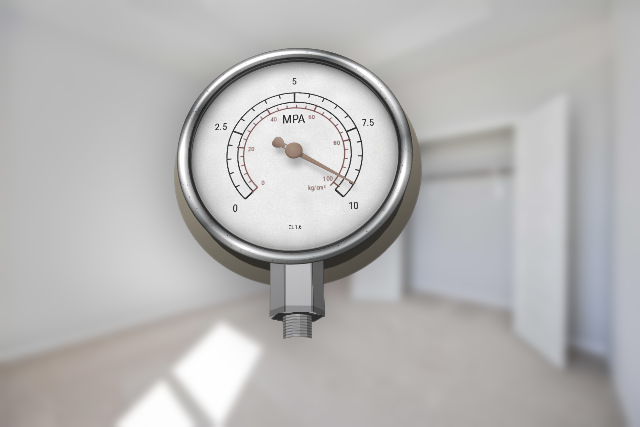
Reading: 9.5 MPa
